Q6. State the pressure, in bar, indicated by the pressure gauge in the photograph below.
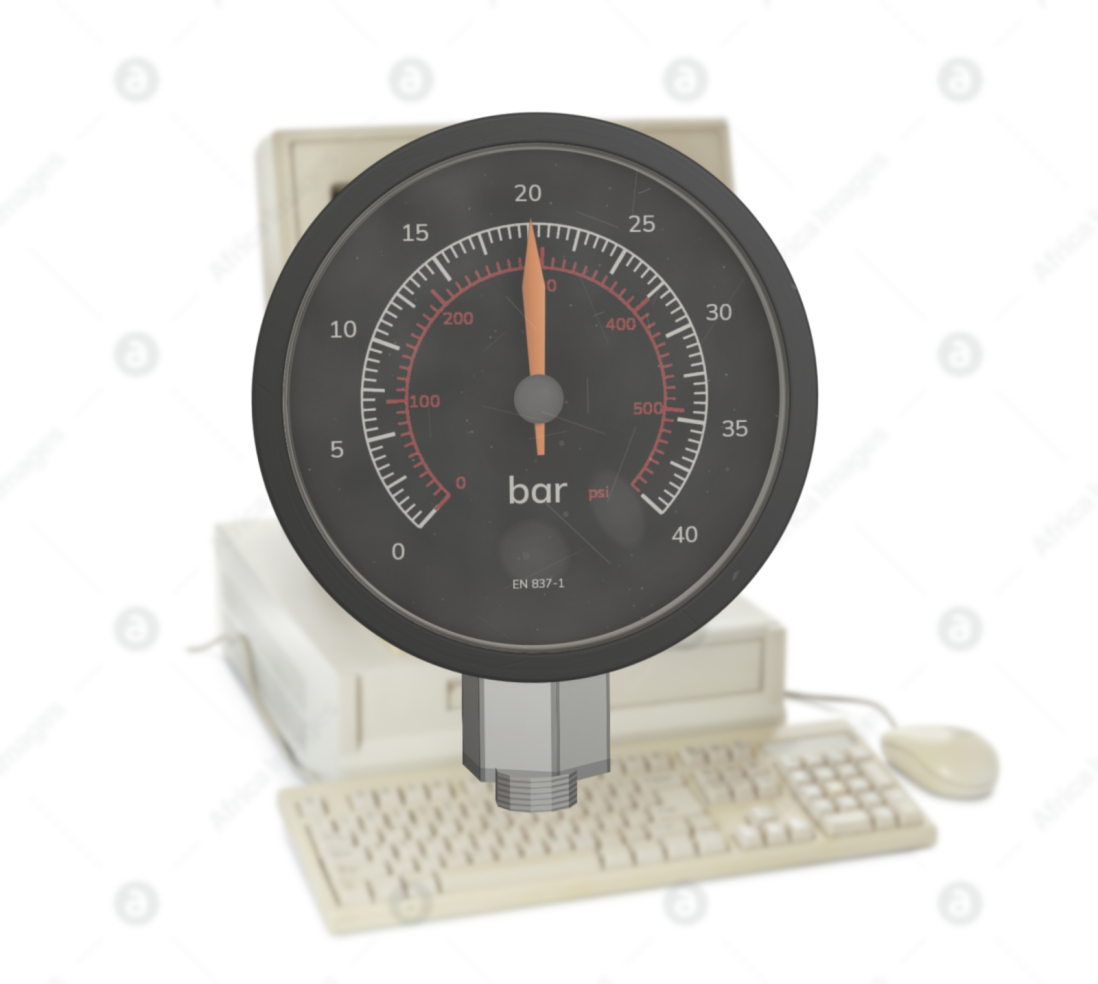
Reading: 20 bar
